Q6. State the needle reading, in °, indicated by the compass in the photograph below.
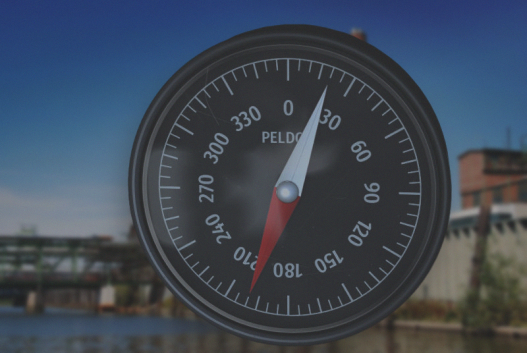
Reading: 200 °
